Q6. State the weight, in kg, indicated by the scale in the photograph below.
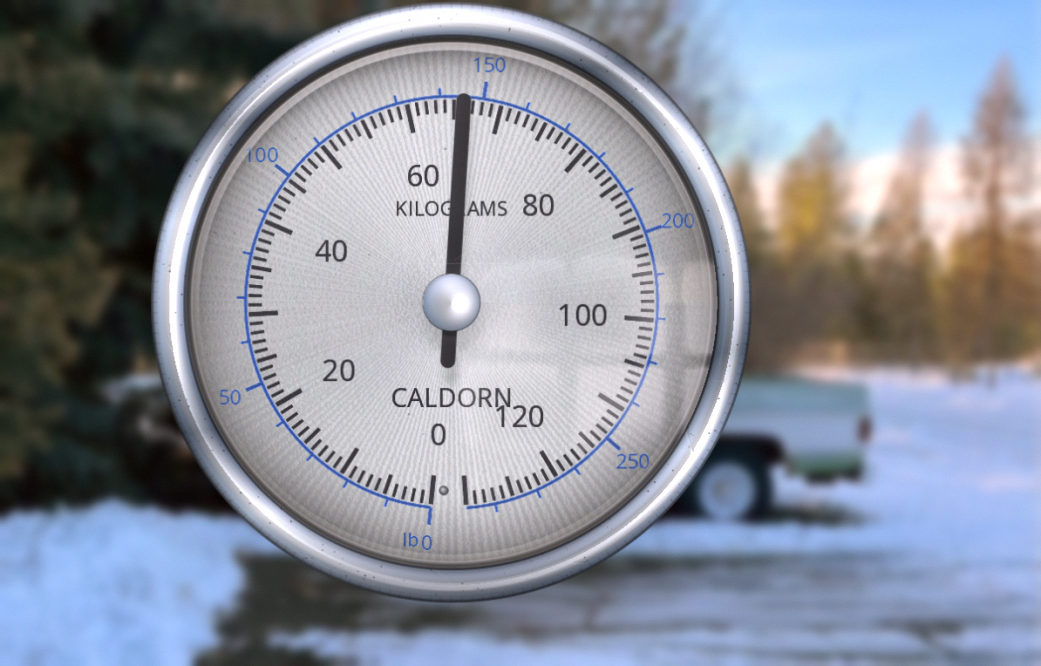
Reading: 66 kg
